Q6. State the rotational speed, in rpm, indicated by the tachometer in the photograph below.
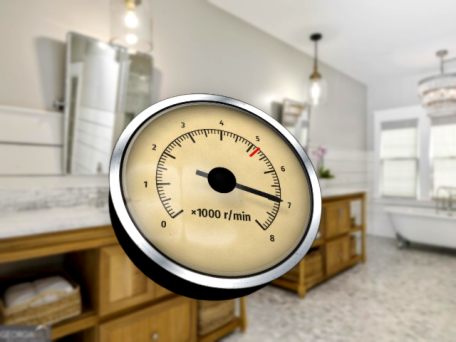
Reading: 7000 rpm
